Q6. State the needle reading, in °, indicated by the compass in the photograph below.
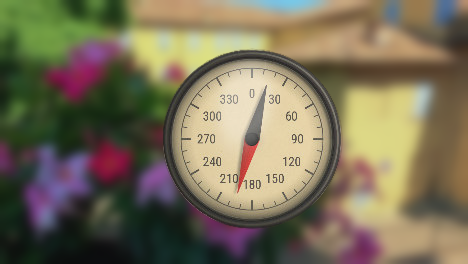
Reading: 195 °
